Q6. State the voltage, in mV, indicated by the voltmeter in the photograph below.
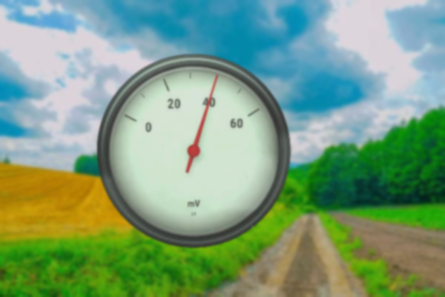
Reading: 40 mV
